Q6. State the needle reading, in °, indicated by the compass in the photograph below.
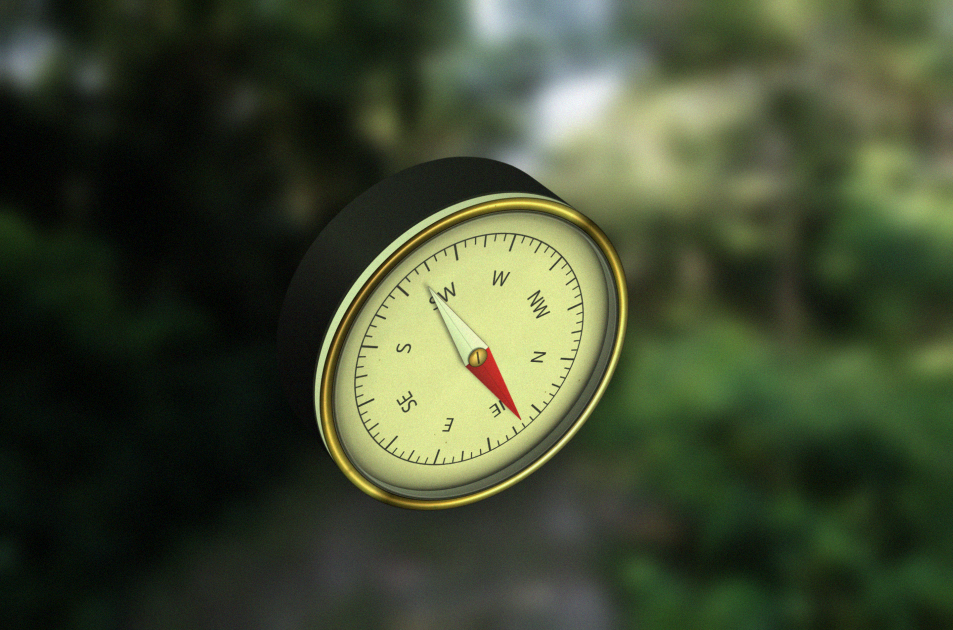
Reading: 40 °
